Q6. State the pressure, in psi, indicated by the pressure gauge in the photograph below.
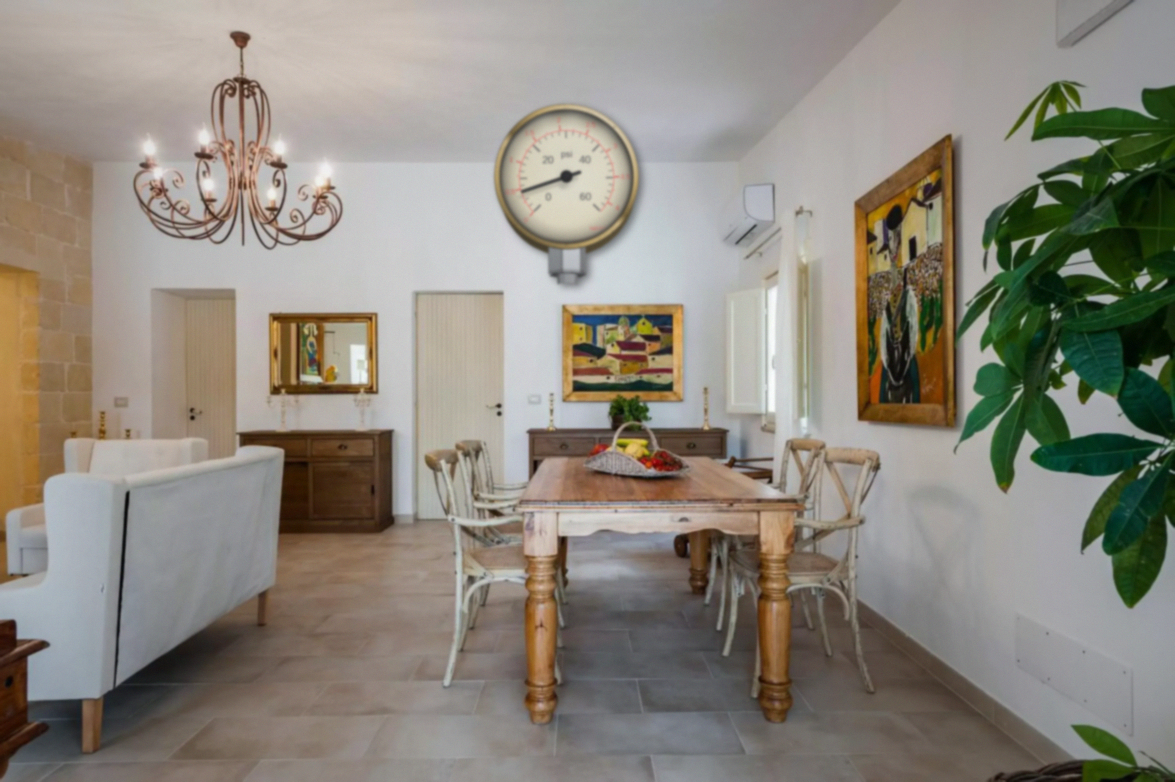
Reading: 6 psi
